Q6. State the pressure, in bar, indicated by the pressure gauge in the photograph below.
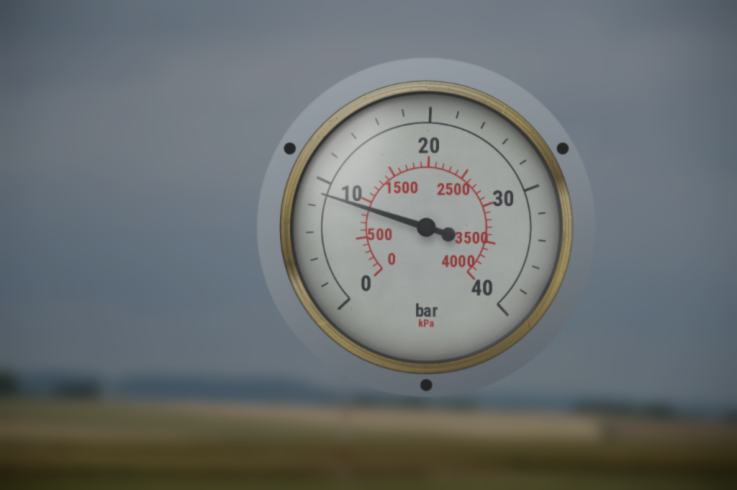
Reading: 9 bar
